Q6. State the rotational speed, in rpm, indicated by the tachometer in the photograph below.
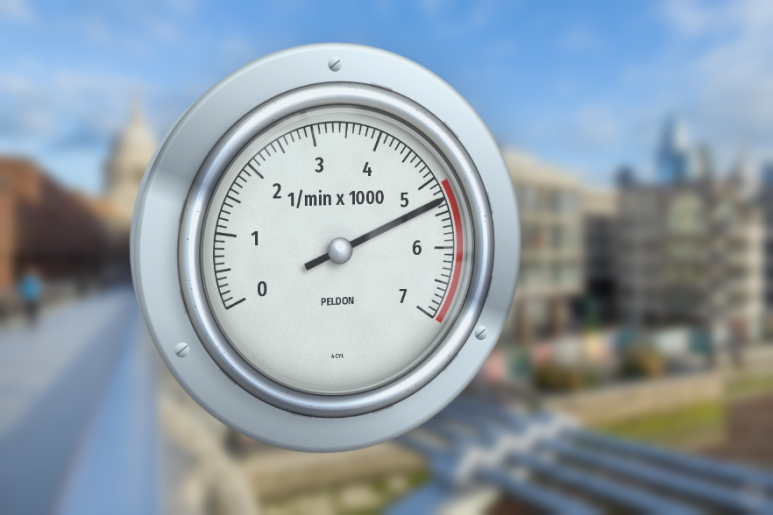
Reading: 5300 rpm
